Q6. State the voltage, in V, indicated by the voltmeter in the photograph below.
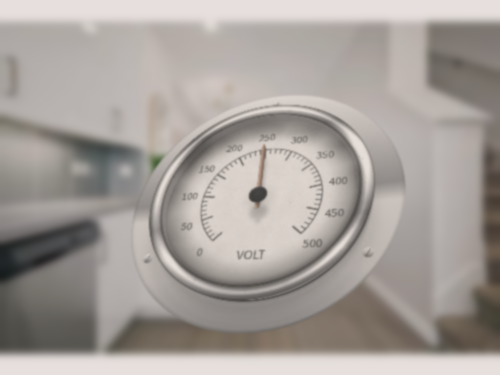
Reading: 250 V
